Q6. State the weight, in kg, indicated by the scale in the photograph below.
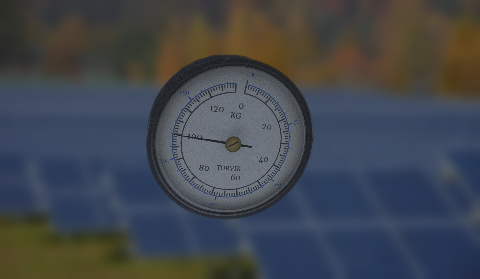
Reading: 100 kg
